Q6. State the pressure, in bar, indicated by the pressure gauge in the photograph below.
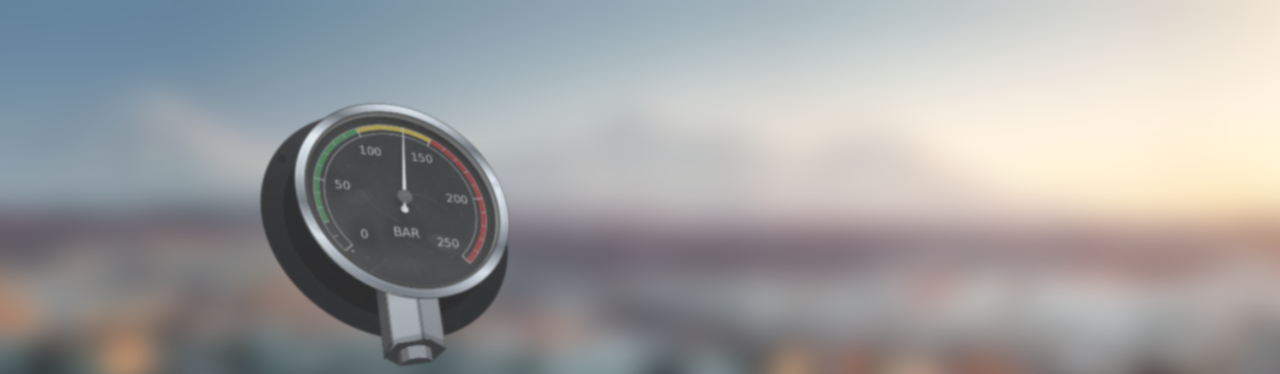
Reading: 130 bar
